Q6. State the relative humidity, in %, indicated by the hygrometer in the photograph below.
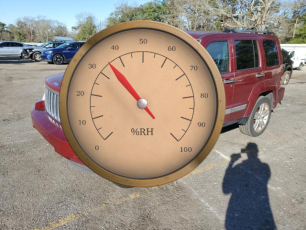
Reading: 35 %
